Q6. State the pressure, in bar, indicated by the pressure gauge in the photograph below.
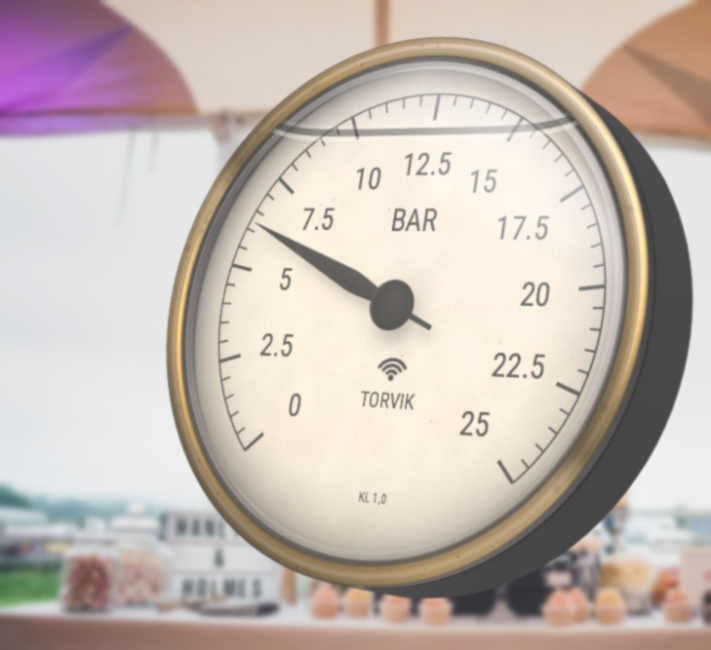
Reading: 6.25 bar
